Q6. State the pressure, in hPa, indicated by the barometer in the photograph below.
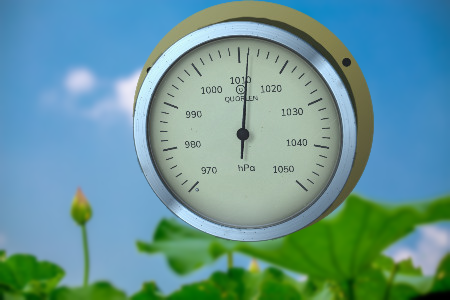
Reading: 1012 hPa
